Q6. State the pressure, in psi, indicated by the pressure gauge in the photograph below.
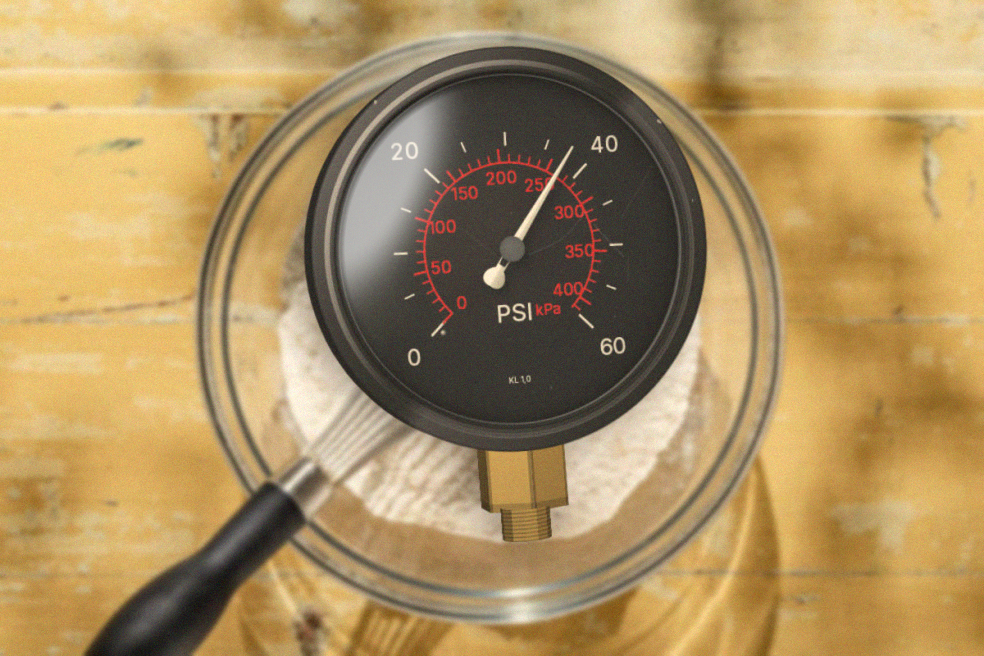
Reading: 37.5 psi
